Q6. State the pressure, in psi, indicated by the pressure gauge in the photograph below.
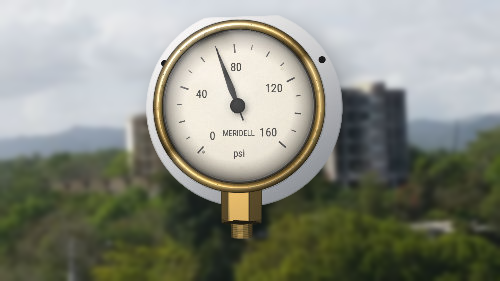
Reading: 70 psi
